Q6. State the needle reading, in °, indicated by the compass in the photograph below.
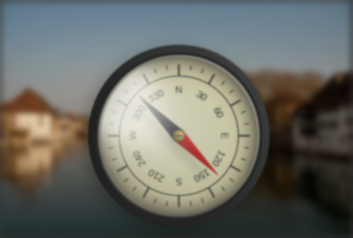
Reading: 135 °
